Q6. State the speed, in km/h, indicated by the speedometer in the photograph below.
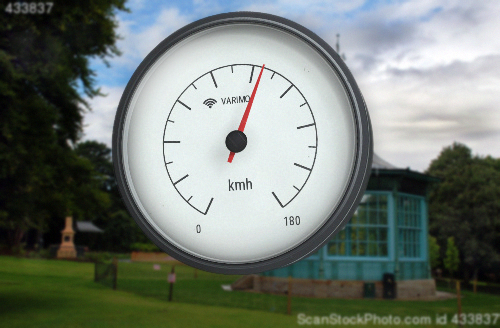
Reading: 105 km/h
